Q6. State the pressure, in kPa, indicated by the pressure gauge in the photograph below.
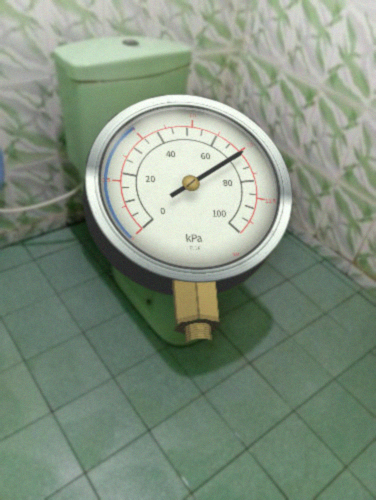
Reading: 70 kPa
